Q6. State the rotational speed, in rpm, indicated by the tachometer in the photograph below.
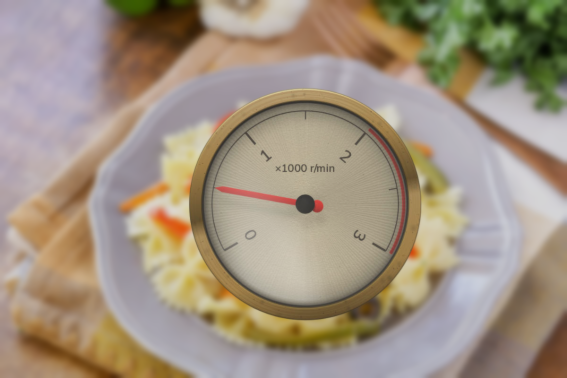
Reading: 500 rpm
